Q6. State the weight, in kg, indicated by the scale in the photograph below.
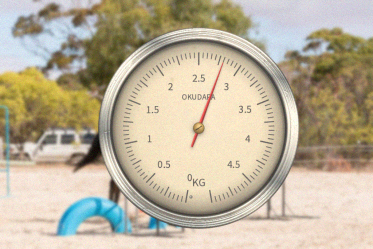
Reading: 2.8 kg
